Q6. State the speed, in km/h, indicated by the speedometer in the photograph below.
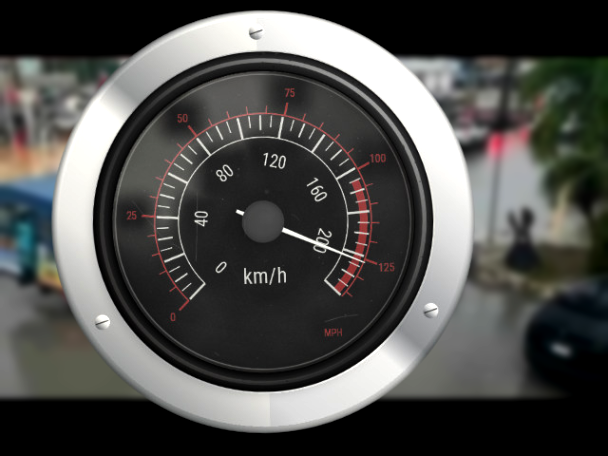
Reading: 202.5 km/h
